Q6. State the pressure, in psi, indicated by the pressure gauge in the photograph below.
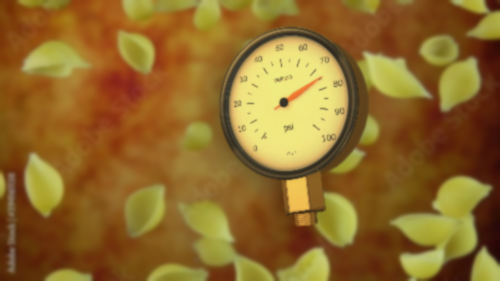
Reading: 75 psi
